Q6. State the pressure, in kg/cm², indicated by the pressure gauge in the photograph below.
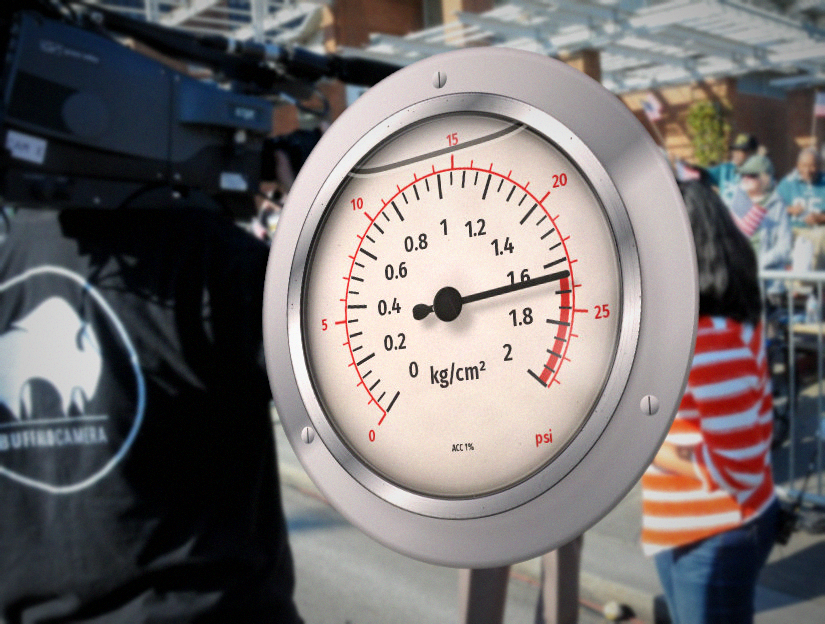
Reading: 1.65 kg/cm²
